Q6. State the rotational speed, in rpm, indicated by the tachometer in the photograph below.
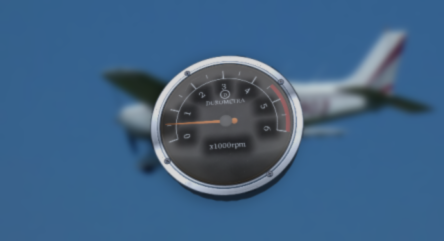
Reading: 500 rpm
